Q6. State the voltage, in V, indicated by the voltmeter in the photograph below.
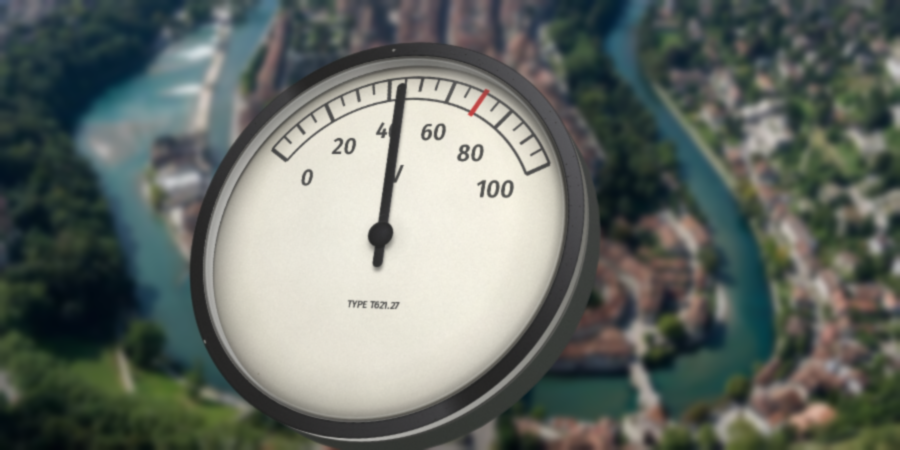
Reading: 45 V
